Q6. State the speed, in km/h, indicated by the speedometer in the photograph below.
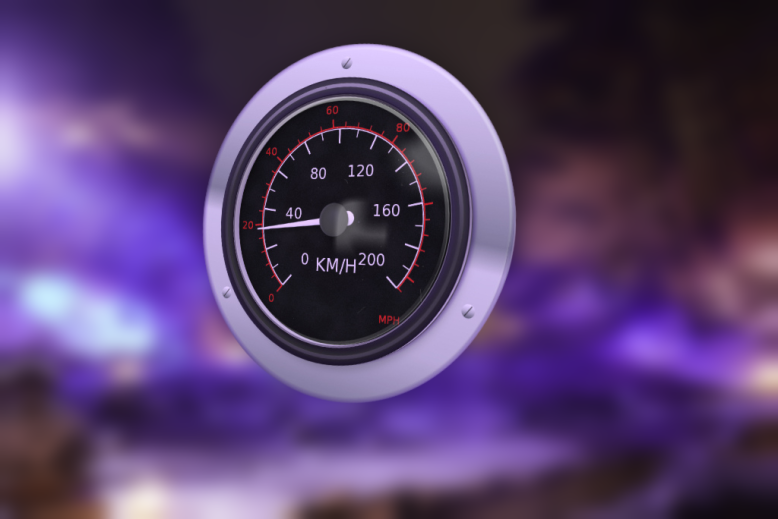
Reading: 30 km/h
